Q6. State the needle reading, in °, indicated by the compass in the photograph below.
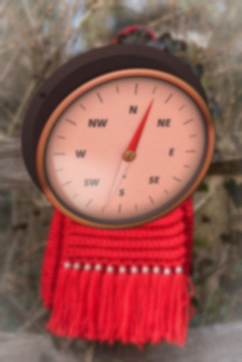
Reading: 15 °
